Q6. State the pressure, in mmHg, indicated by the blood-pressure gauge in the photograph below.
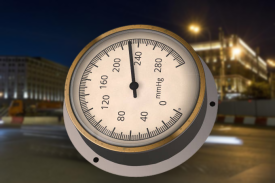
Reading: 230 mmHg
